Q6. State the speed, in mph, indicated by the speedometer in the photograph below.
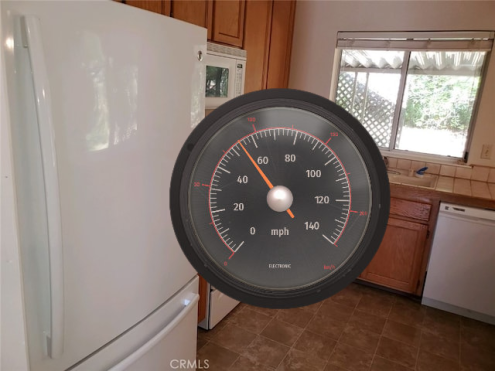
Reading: 54 mph
